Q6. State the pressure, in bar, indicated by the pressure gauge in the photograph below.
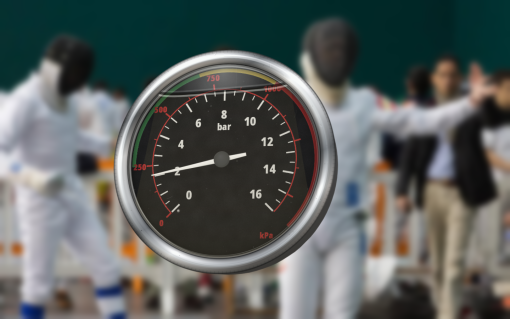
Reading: 2 bar
